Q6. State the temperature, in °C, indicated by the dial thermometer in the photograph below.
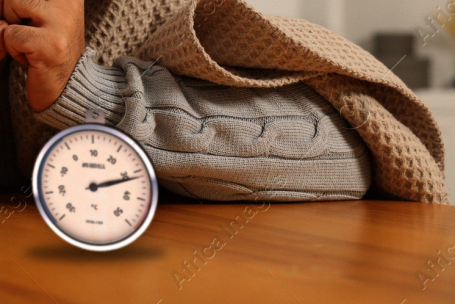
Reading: 32 °C
